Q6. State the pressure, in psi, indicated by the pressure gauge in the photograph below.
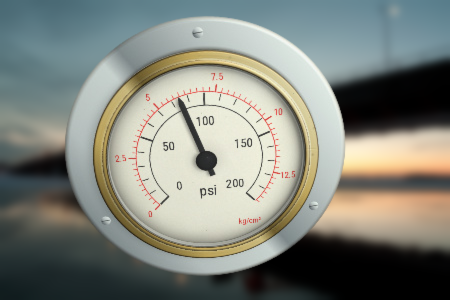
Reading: 85 psi
